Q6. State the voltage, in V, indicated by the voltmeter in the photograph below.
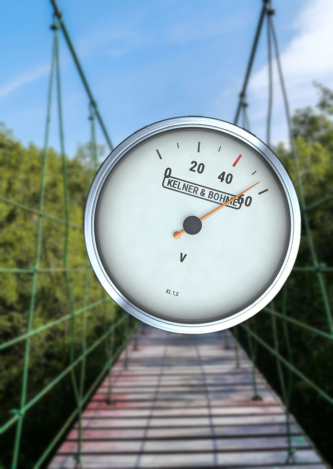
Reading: 55 V
